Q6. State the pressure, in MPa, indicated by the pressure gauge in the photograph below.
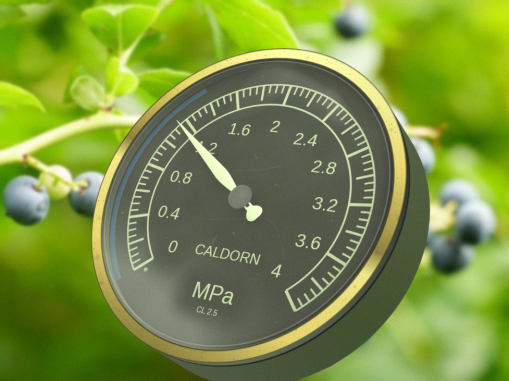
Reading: 1.15 MPa
